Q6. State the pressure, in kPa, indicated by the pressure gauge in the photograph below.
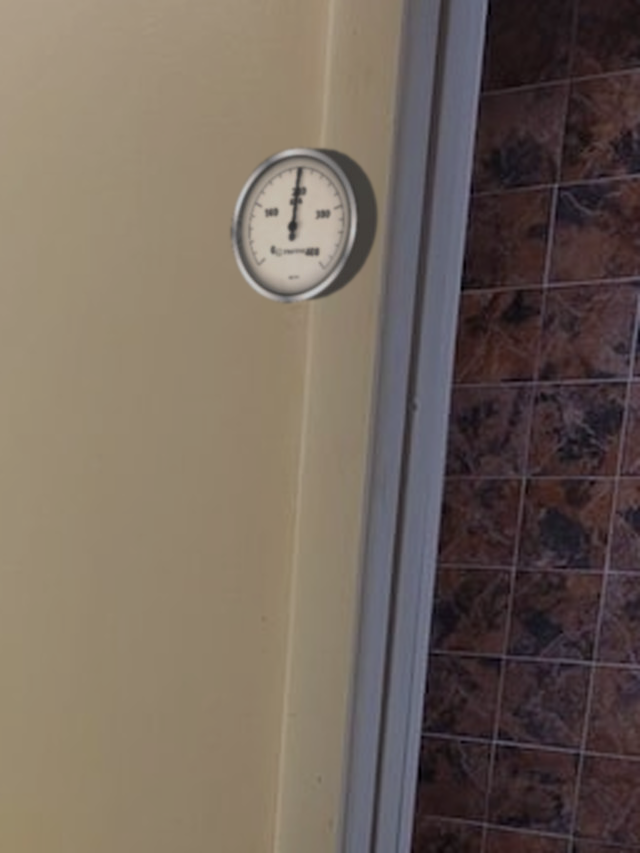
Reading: 200 kPa
